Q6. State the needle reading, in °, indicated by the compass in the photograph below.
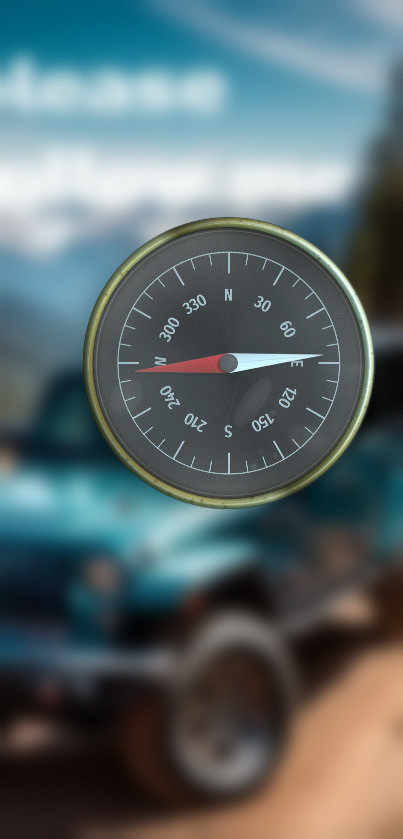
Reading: 265 °
